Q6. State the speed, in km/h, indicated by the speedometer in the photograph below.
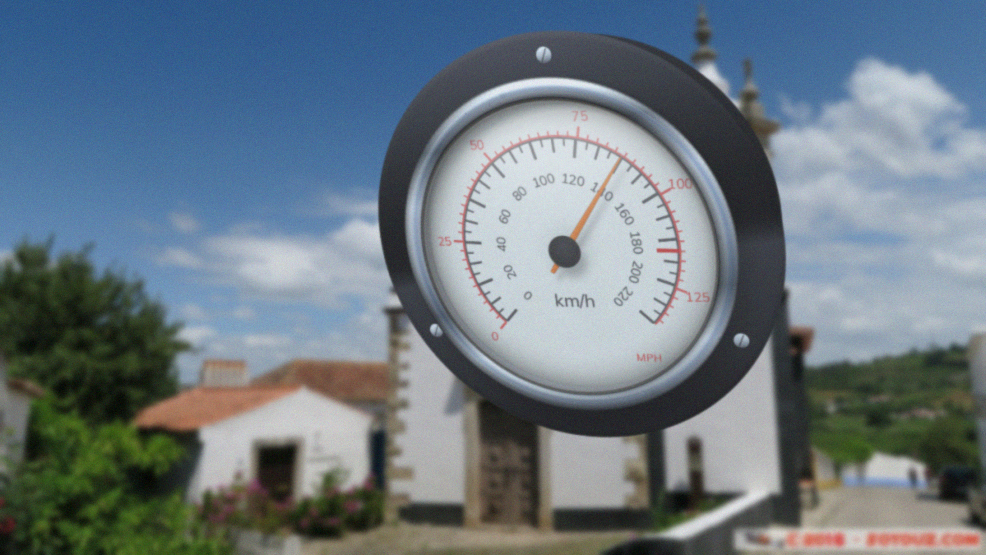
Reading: 140 km/h
